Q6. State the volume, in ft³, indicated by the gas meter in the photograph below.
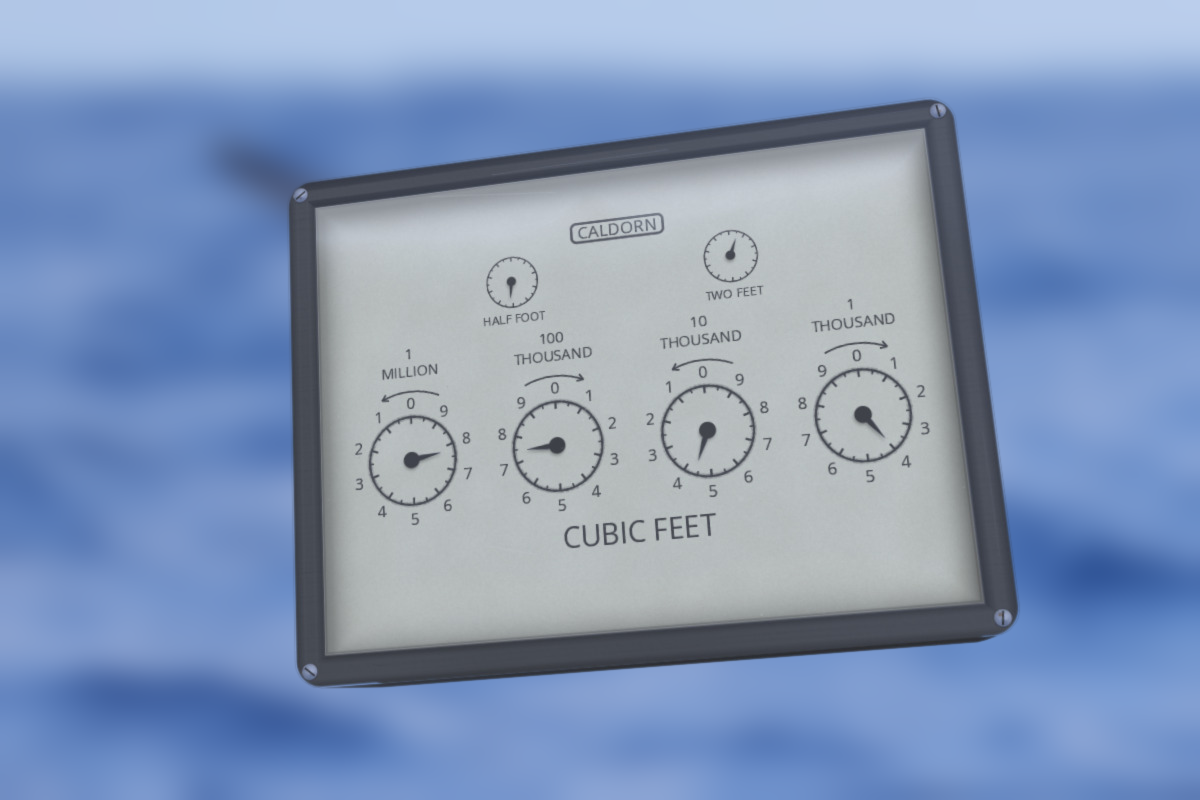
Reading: 774400 ft³
